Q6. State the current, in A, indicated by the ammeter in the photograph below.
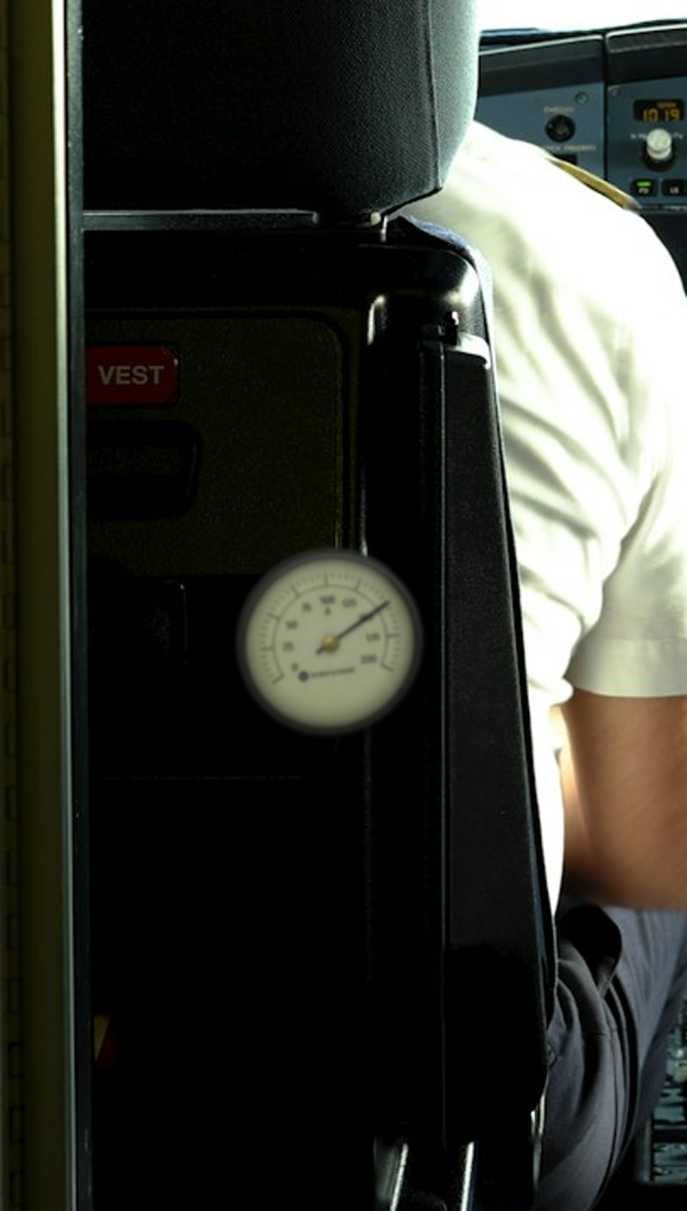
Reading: 150 A
